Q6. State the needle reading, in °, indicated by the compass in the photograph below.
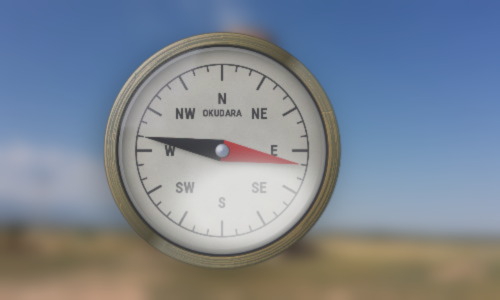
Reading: 100 °
